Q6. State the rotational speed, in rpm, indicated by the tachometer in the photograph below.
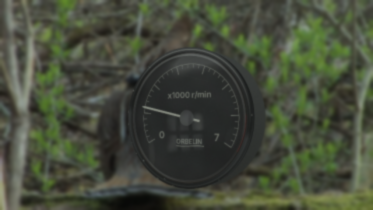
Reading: 1200 rpm
